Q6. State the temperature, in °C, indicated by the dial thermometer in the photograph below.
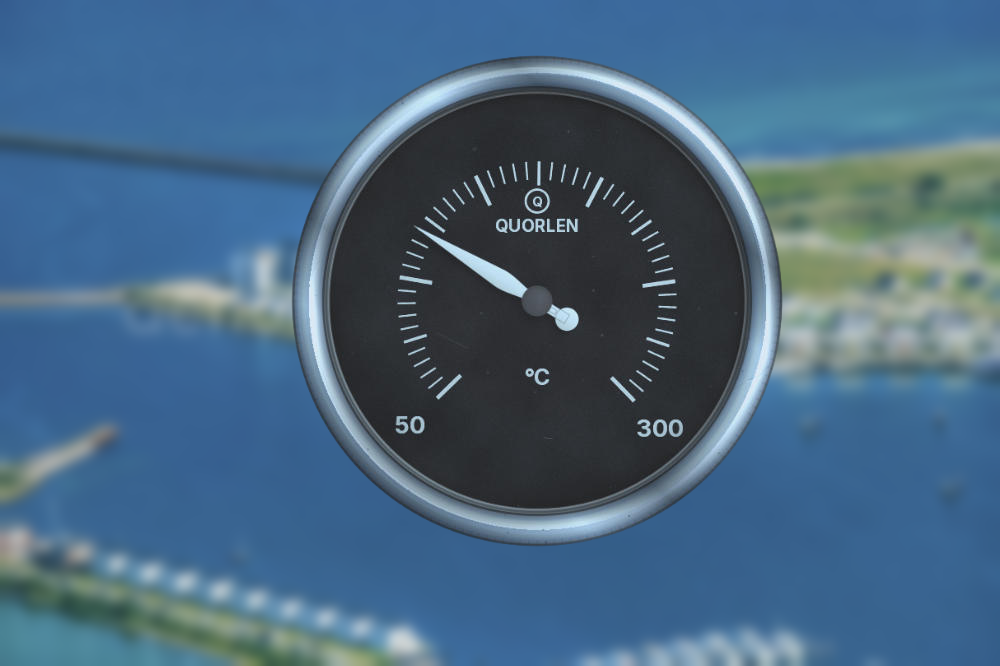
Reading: 120 °C
